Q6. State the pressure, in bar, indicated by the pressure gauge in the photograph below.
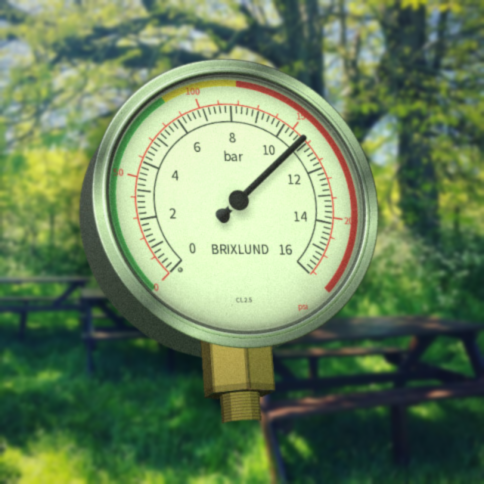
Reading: 10.8 bar
